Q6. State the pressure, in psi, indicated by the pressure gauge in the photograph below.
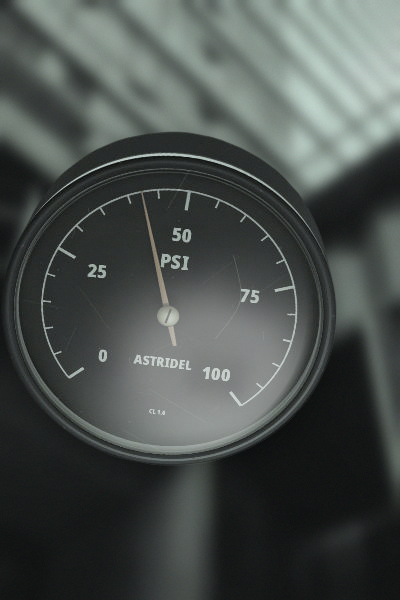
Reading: 42.5 psi
